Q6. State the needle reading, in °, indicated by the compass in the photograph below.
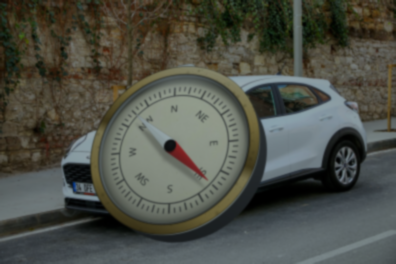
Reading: 135 °
